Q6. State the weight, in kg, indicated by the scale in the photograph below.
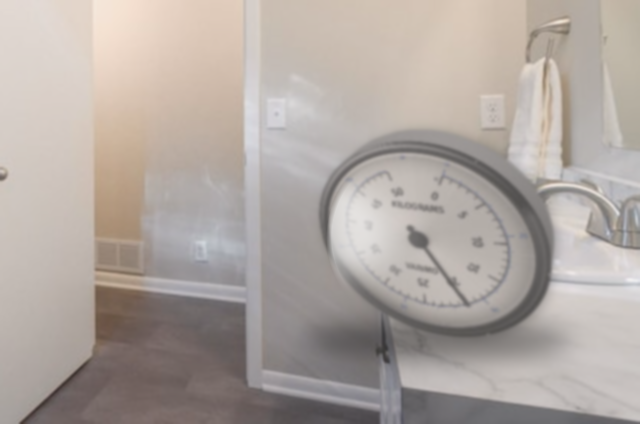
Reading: 20 kg
